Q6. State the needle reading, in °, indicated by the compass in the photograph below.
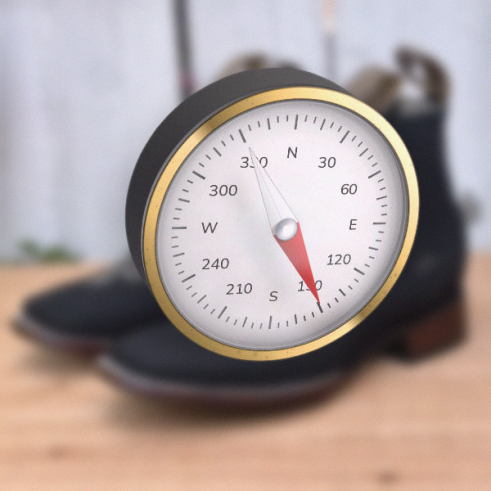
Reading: 150 °
